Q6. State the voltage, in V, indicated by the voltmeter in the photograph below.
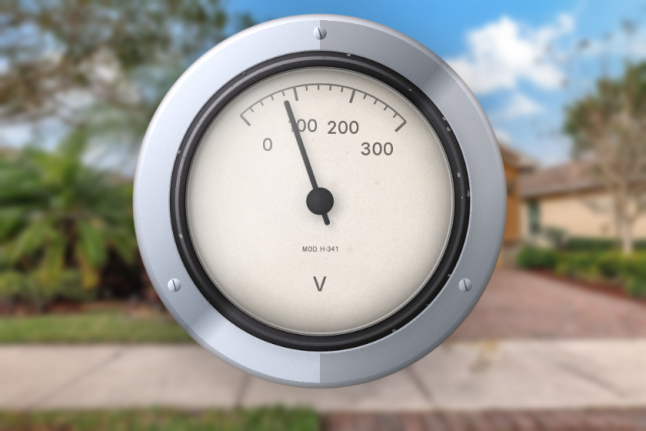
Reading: 80 V
